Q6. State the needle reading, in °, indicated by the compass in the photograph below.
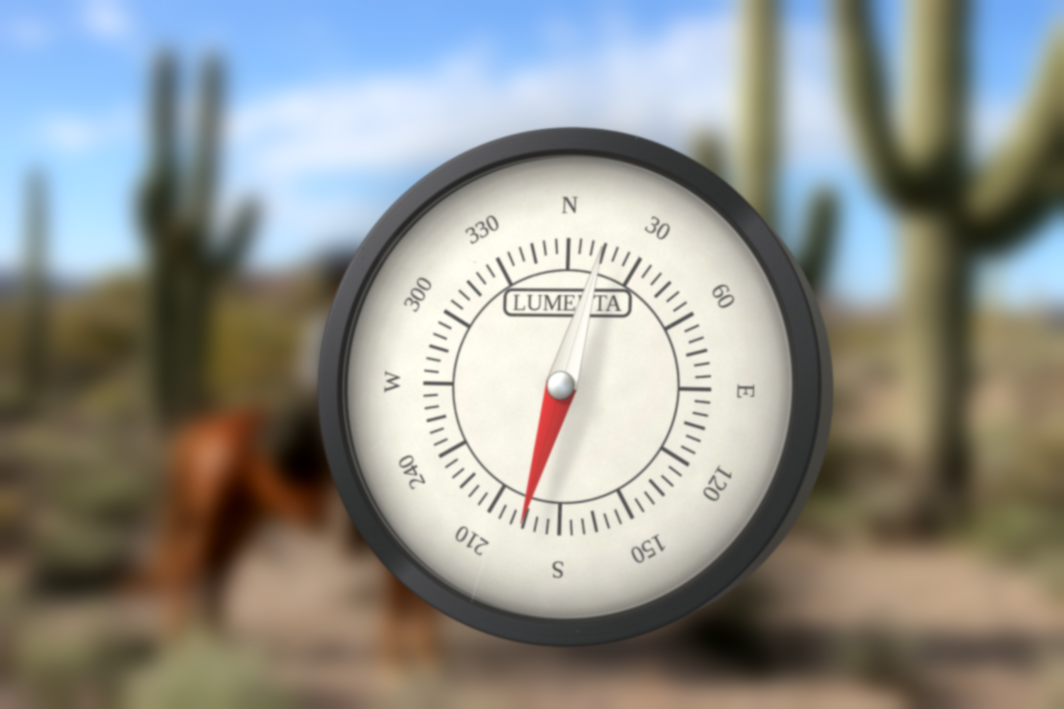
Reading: 195 °
